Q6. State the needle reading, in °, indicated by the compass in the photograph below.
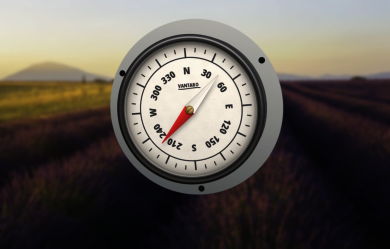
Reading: 225 °
